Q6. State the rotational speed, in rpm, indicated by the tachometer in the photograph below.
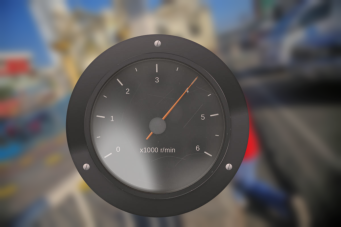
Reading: 4000 rpm
